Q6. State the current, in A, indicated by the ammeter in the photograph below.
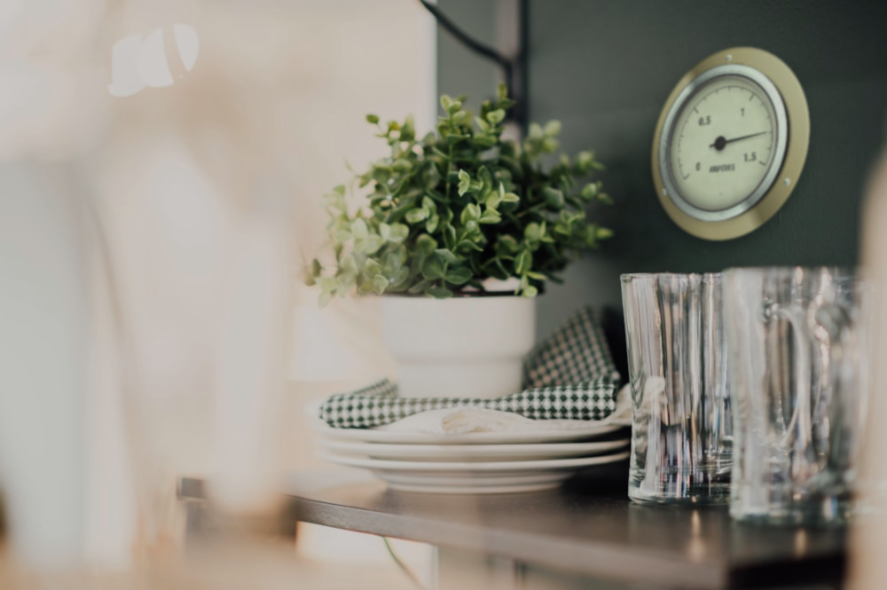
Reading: 1.3 A
